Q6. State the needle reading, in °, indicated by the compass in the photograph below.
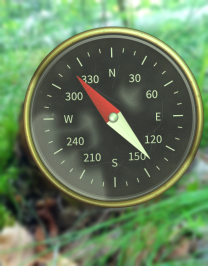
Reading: 320 °
